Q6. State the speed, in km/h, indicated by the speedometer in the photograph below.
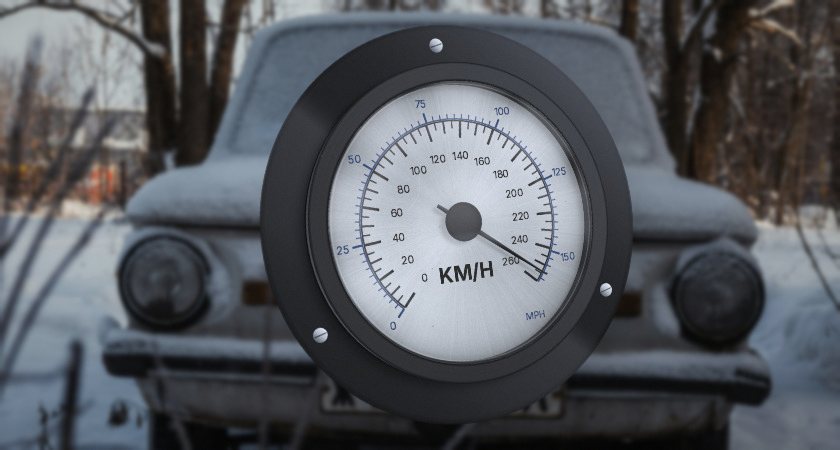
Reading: 255 km/h
